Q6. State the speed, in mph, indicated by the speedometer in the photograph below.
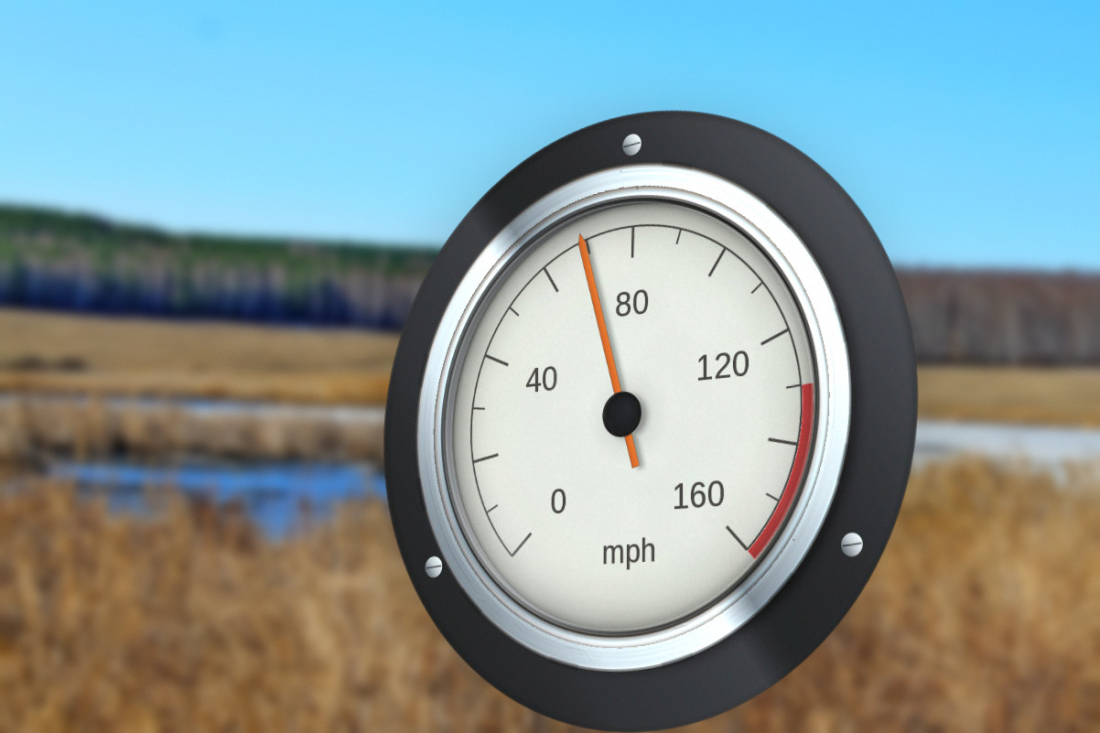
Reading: 70 mph
